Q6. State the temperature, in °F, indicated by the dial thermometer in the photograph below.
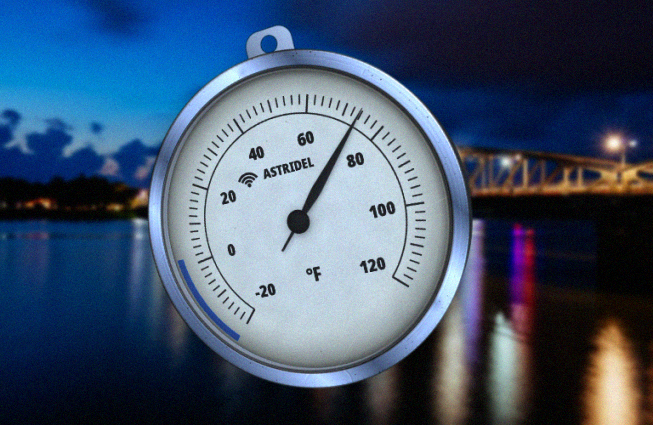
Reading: 74 °F
